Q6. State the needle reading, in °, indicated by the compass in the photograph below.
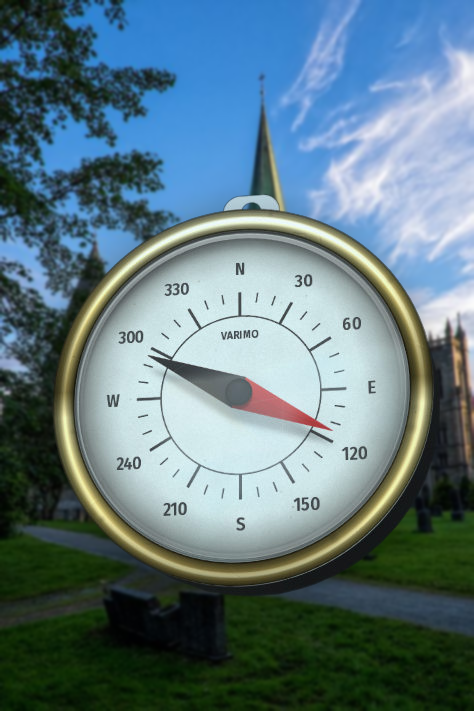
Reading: 115 °
